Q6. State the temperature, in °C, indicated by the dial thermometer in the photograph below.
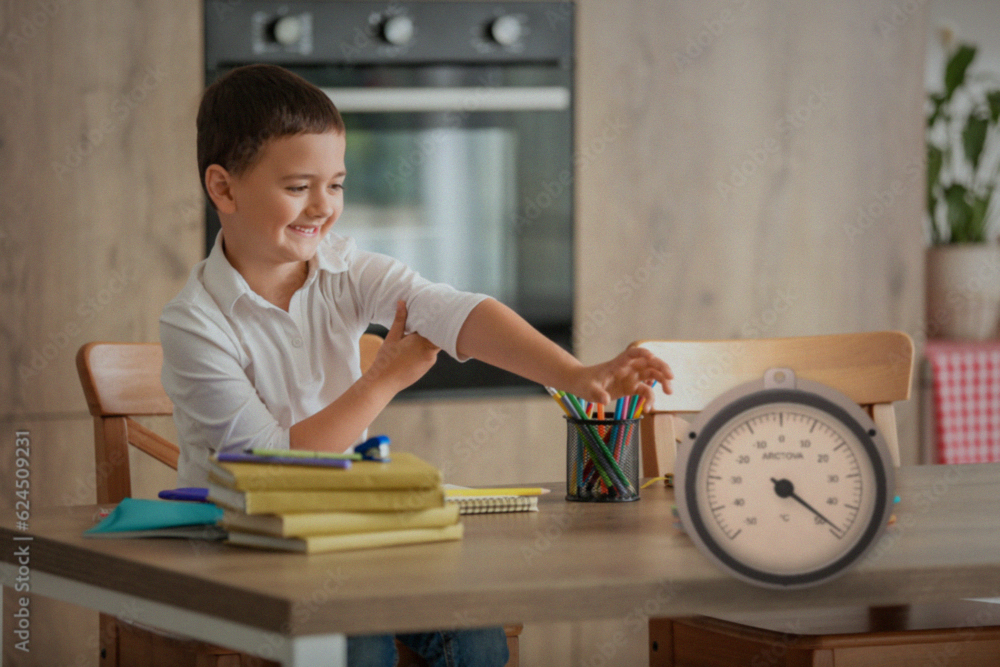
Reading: 48 °C
